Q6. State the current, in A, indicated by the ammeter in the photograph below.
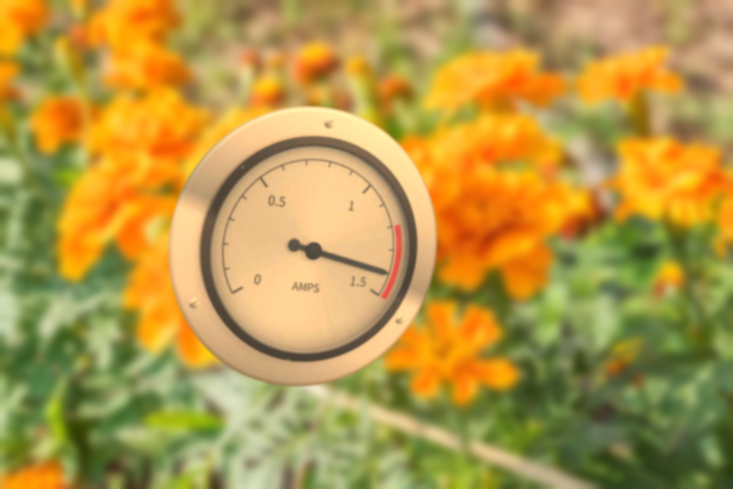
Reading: 1.4 A
